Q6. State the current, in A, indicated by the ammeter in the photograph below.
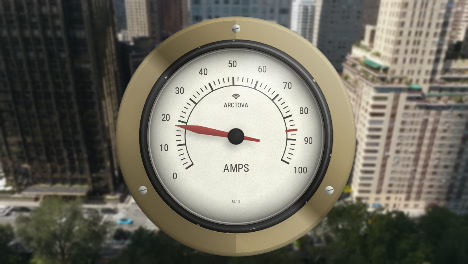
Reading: 18 A
